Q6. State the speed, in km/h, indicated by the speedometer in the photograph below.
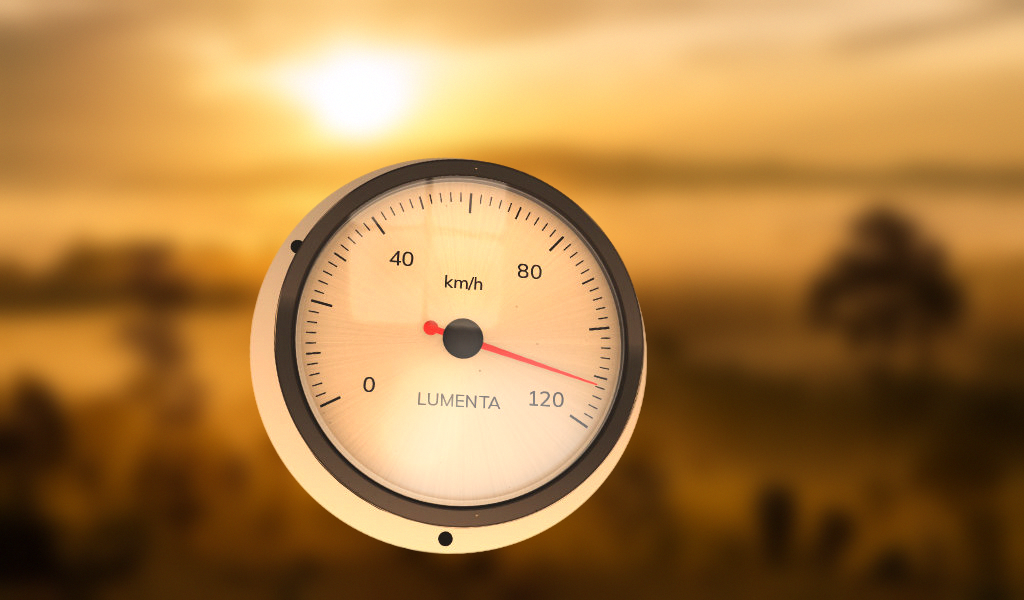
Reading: 112 km/h
